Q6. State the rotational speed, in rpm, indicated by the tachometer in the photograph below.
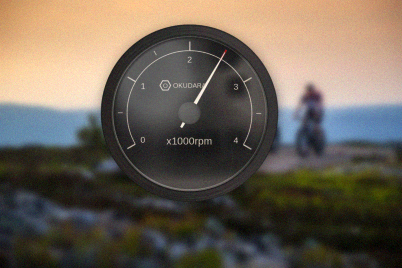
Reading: 2500 rpm
